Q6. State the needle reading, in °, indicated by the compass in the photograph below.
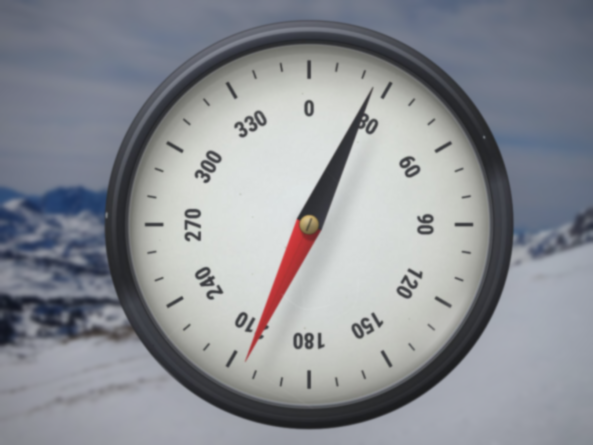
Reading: 205 °
